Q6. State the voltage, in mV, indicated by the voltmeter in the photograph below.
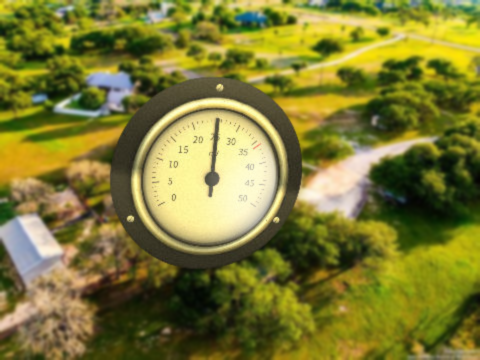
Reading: 25 mV
